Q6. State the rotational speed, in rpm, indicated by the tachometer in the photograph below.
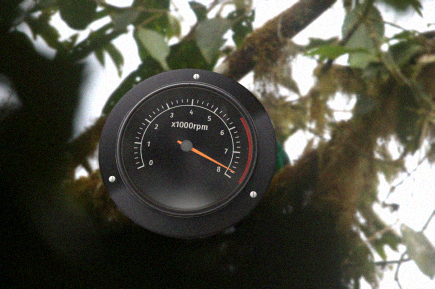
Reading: 7800 rpm
